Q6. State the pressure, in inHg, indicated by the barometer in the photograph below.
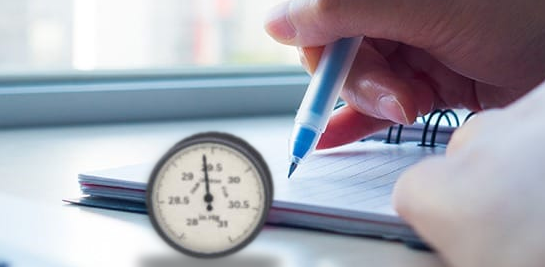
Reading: 29.4 inHg
